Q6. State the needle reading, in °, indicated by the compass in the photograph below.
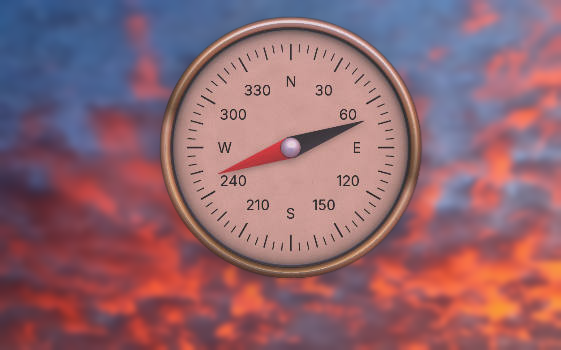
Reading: 250 °
